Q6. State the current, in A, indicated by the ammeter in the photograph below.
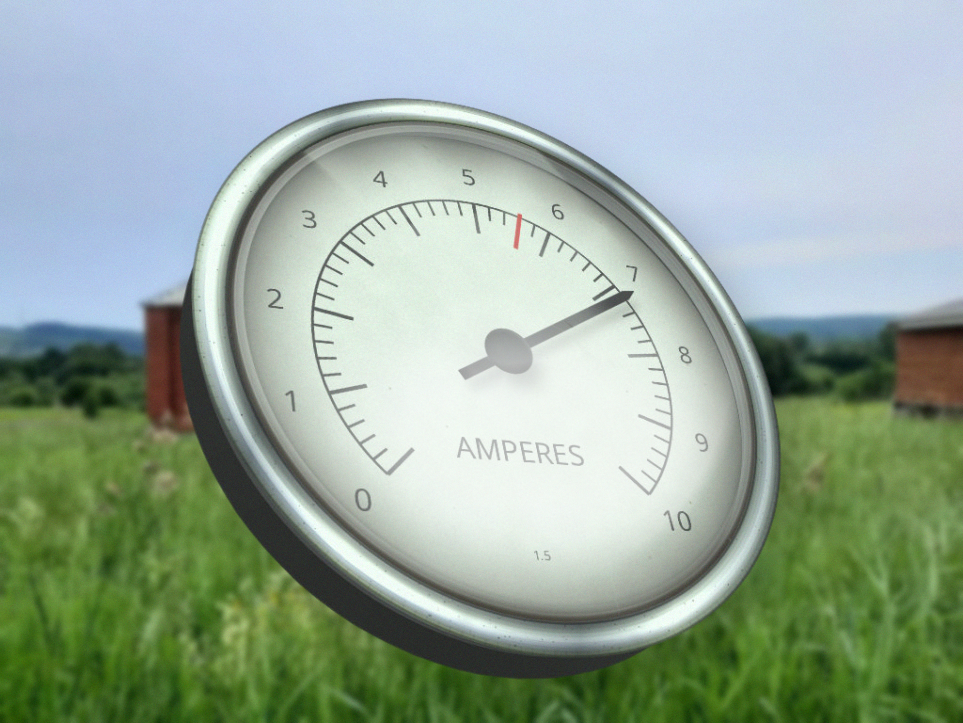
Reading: 7.2 A
